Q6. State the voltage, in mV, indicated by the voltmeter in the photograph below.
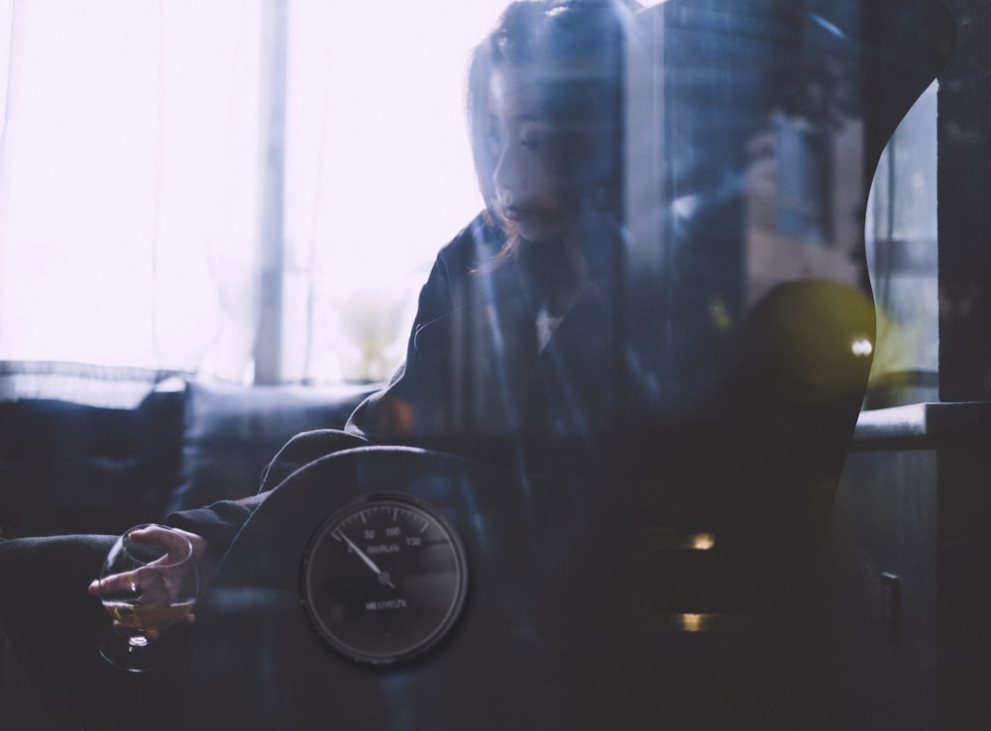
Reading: 10 mV
